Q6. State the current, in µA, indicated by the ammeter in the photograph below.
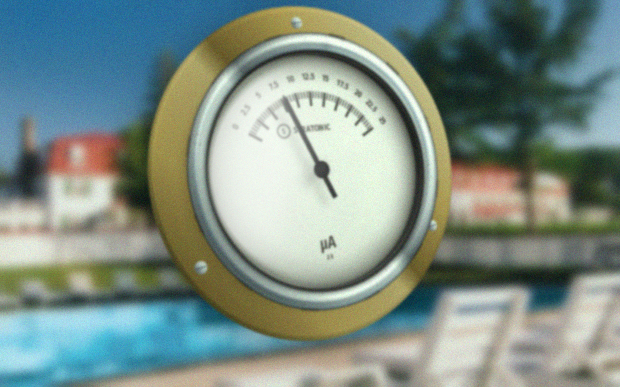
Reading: 7.5 µA
